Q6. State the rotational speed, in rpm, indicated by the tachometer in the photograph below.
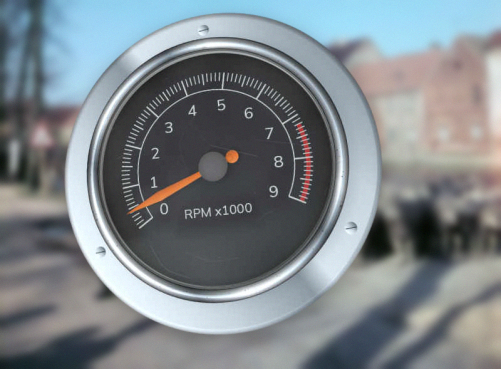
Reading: 400 rpm
